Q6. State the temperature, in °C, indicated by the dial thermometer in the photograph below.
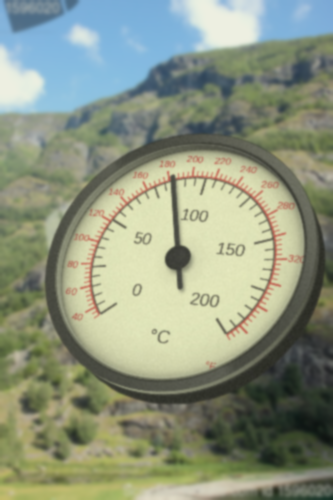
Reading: 85 °C
